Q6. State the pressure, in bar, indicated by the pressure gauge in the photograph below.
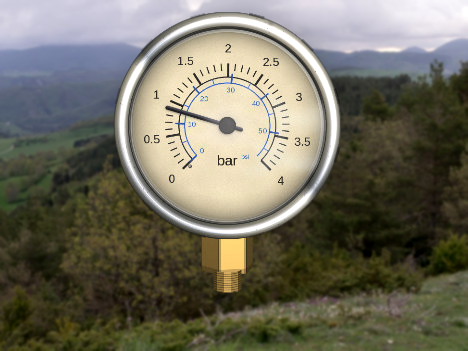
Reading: 0.9 bar
